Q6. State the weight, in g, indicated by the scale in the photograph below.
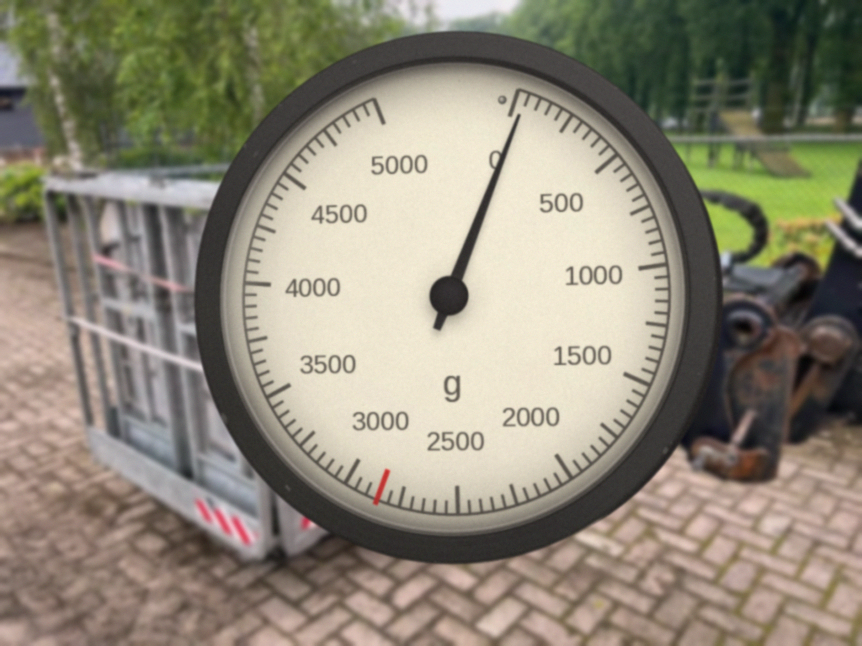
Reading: 50 g
